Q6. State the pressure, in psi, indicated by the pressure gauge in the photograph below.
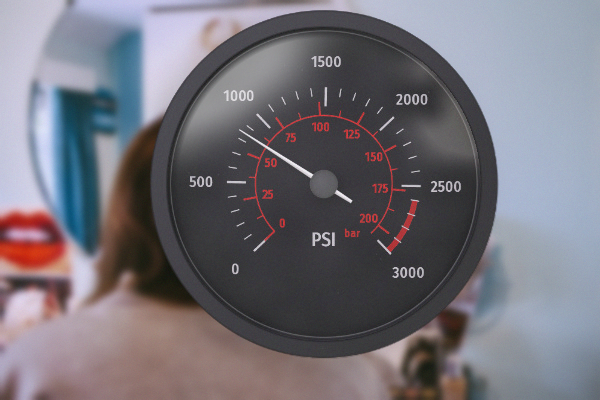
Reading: 850 psi
